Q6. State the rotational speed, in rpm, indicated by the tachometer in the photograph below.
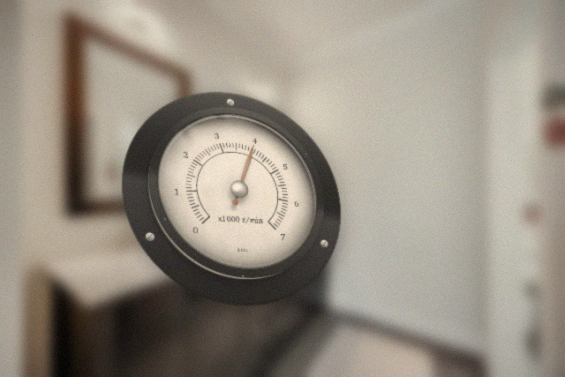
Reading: 4000 rpm
